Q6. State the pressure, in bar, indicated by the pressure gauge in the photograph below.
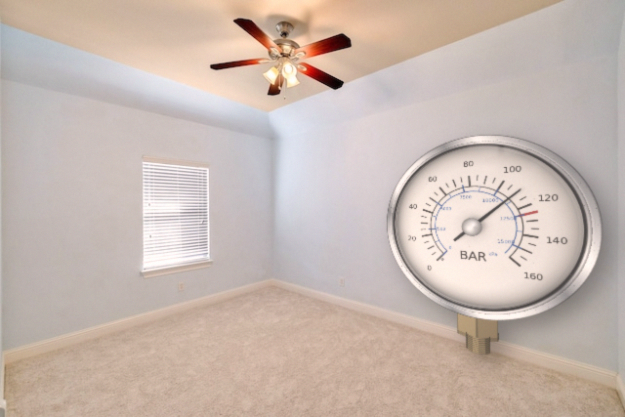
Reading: 110 bar
